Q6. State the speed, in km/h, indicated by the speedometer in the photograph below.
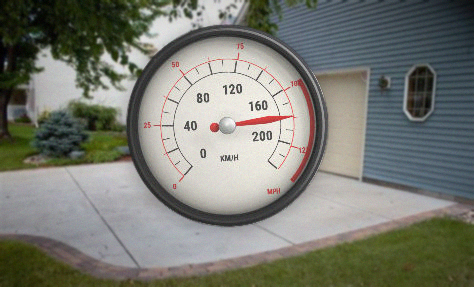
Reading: 180 km/h
